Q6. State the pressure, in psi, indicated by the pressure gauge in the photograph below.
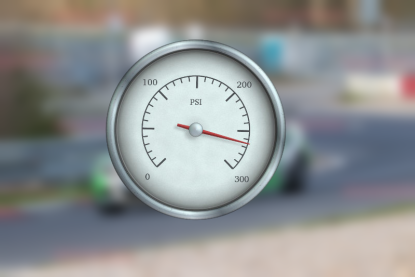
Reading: 265 psi
